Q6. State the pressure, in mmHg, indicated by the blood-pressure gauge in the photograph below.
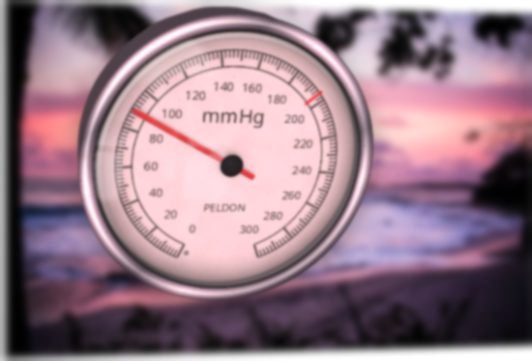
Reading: 90 mmHg
